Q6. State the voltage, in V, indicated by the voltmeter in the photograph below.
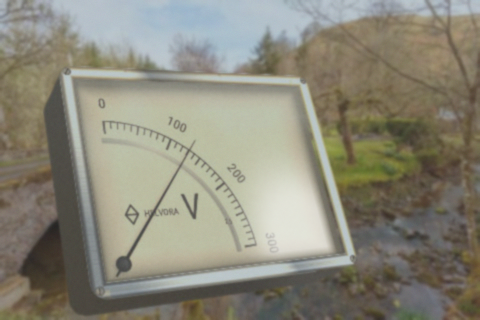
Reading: 130 V
